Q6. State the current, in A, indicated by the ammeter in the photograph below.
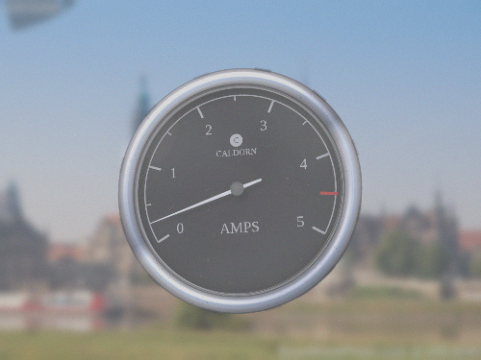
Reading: 0.25 A
